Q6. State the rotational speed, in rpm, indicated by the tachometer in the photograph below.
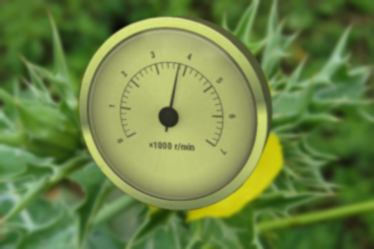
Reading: 3800 rpm
